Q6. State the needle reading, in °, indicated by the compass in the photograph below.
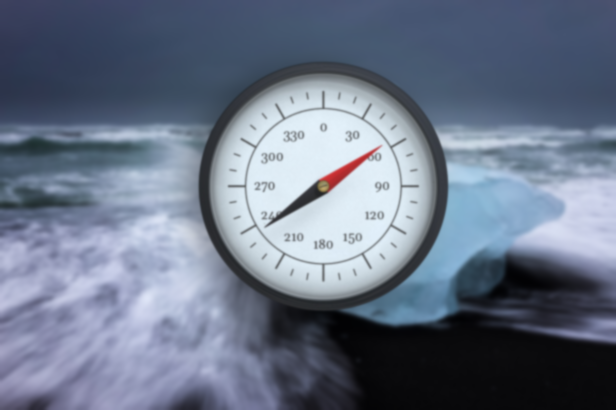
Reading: 55 °
